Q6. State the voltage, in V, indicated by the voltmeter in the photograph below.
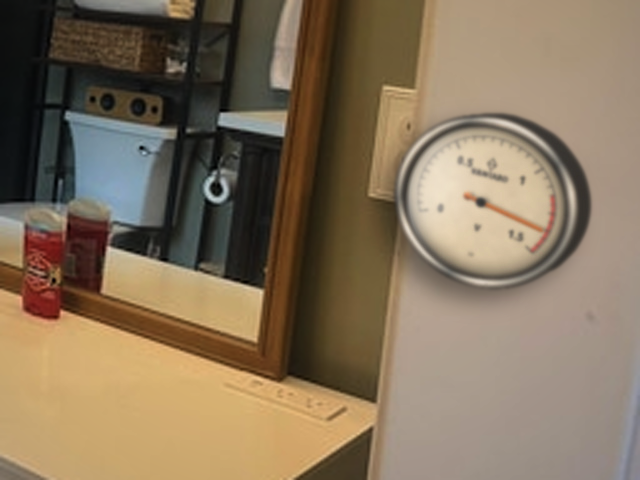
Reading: 1.35 V
